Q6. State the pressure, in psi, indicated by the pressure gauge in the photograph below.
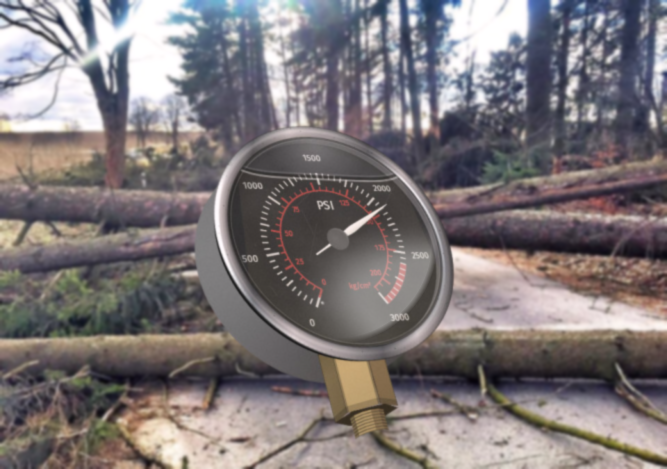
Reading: 2100 psi
